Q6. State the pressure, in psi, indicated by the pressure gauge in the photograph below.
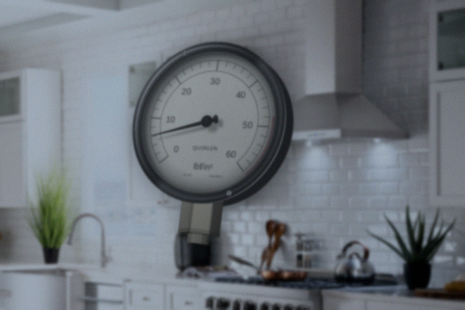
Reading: 6 psi
